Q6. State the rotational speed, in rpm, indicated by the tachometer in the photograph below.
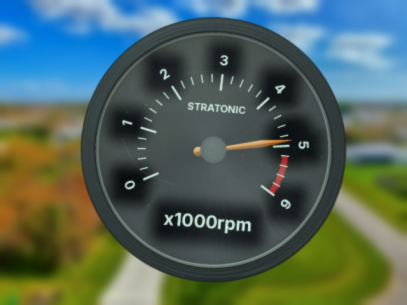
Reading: 4900 rpm
